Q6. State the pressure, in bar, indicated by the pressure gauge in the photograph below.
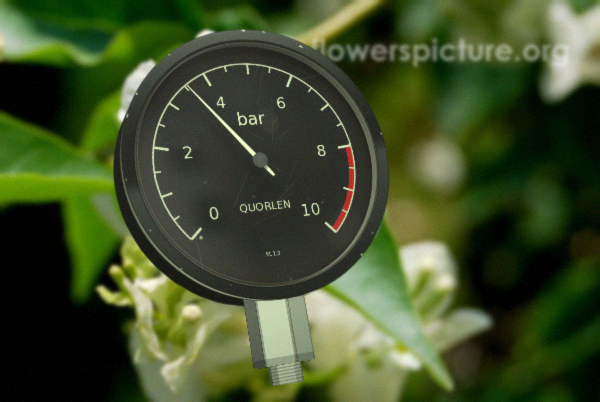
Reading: 3.5 bar
